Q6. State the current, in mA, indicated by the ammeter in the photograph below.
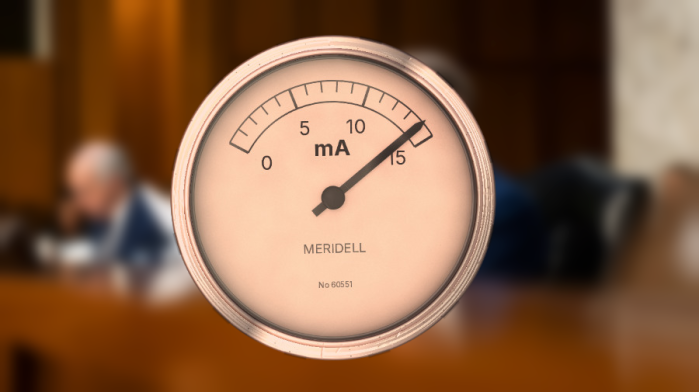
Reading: 14 mA
